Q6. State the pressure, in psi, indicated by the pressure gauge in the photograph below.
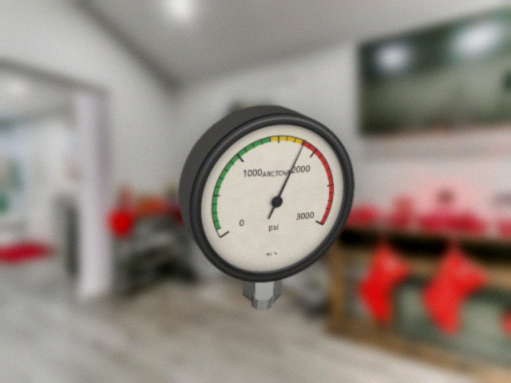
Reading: 1800 psi
